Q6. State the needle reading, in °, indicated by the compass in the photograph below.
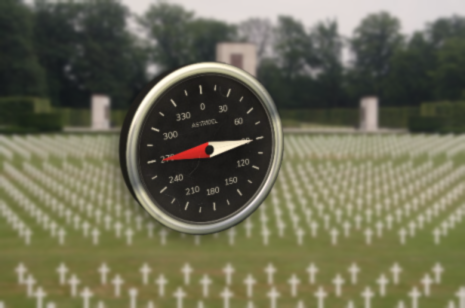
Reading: 270 °
